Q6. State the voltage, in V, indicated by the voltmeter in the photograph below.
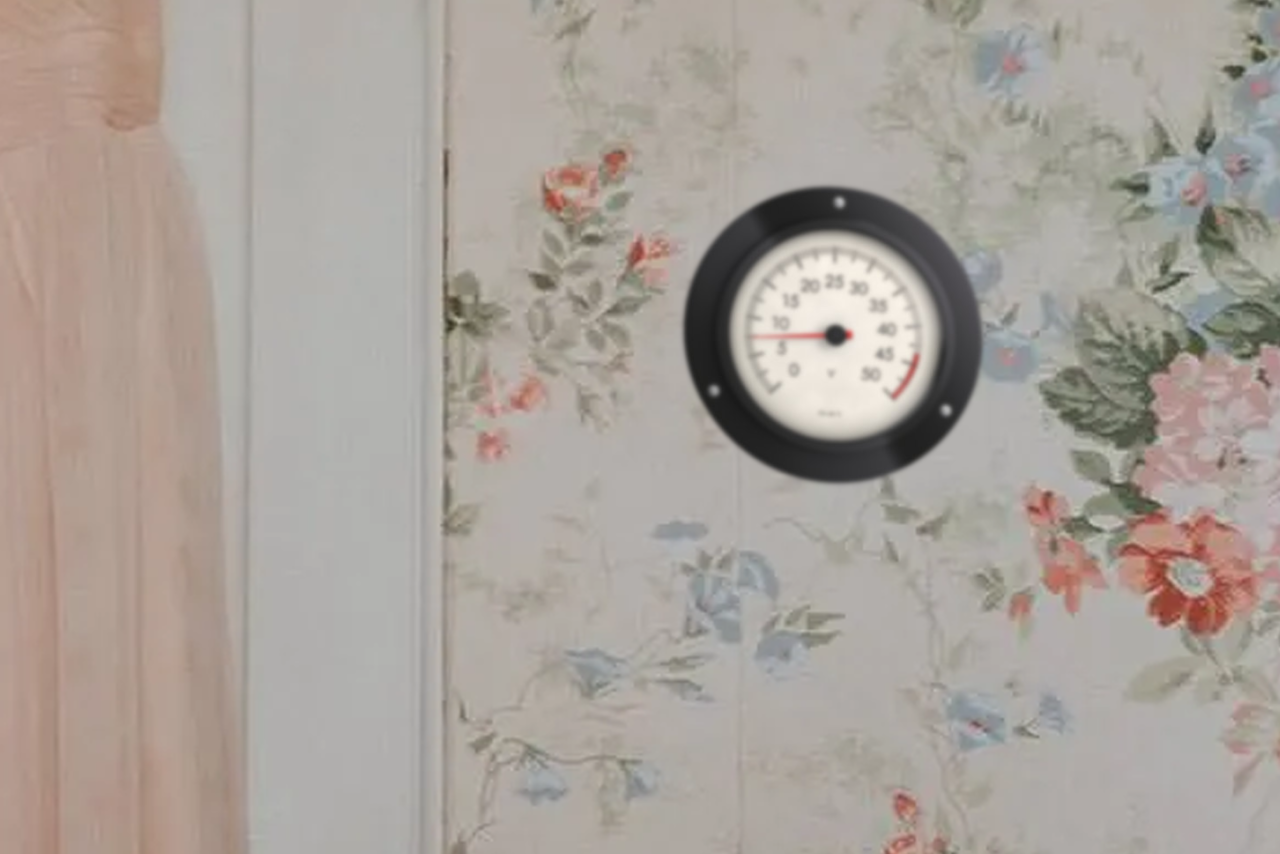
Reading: 7.5 V
